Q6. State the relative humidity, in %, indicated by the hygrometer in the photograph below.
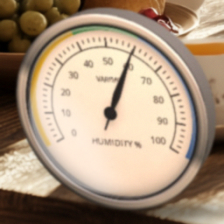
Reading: 60 %
